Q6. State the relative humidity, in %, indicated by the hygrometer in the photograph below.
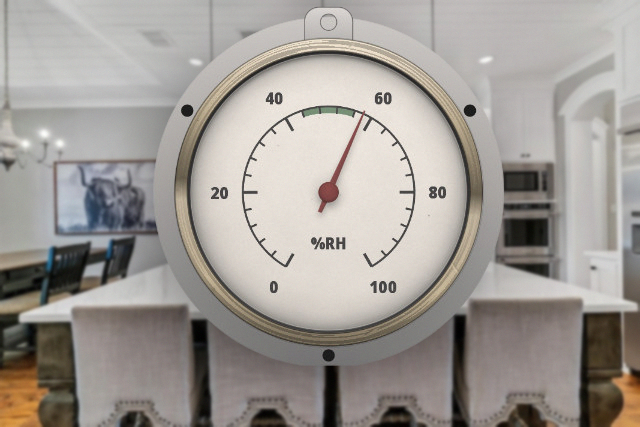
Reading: 58 %
